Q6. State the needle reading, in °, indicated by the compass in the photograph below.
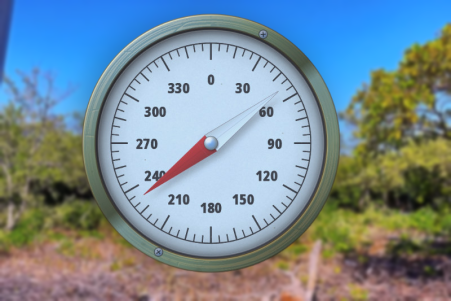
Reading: 232.5 °
